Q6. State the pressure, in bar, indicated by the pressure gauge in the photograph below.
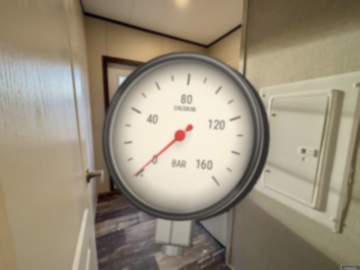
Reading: 0 bar
